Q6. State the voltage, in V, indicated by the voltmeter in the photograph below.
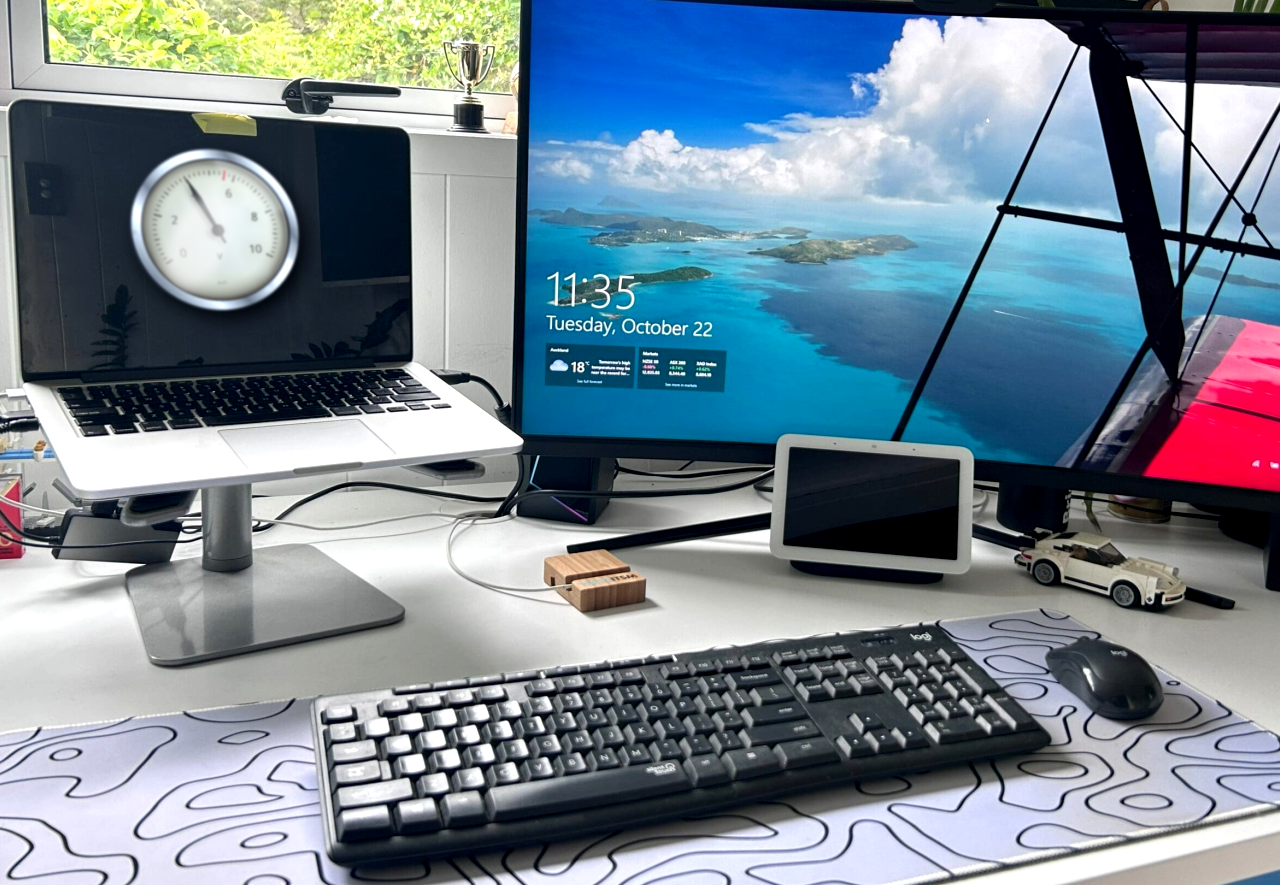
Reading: 4 V
